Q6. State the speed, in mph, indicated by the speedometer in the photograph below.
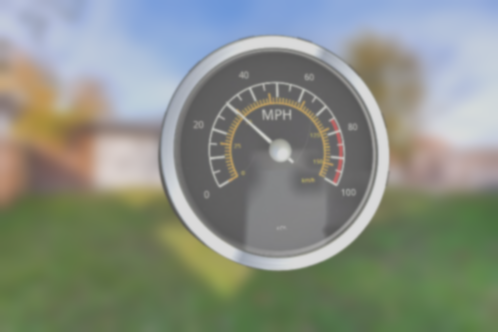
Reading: 30 mph
